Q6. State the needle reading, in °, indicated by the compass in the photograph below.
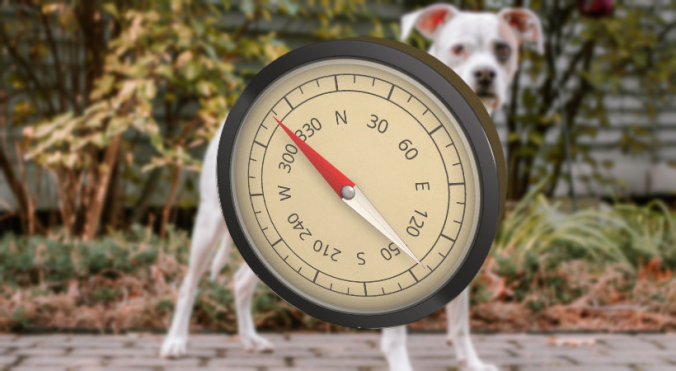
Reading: 320 °
